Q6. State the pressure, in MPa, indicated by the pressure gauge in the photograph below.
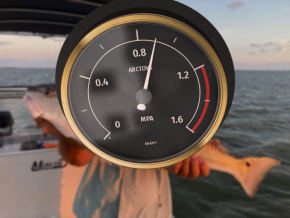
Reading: 0.9 MPa
